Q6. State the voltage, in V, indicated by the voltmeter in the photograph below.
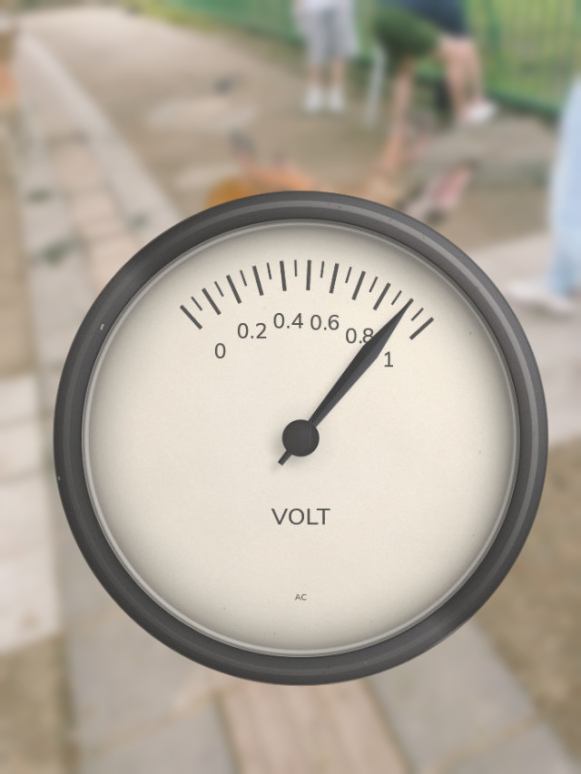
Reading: 0.9 V
